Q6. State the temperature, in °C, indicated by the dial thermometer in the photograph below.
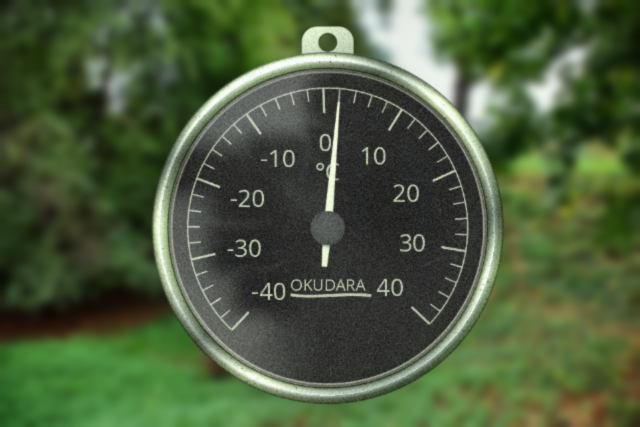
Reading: 2 °C
